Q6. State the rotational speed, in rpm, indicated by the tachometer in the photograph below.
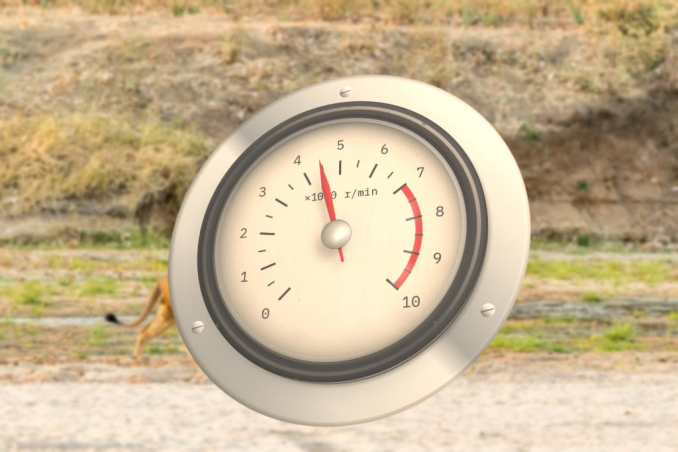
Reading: 4500 rpm
